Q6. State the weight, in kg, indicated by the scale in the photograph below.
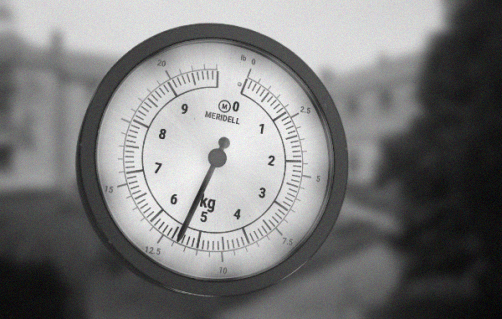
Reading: 5.4 kg
